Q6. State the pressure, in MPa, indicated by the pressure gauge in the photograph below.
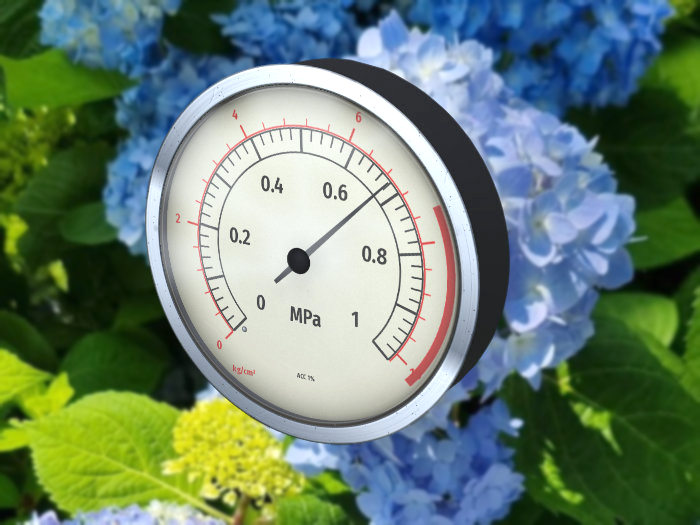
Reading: 0.68 MPa
